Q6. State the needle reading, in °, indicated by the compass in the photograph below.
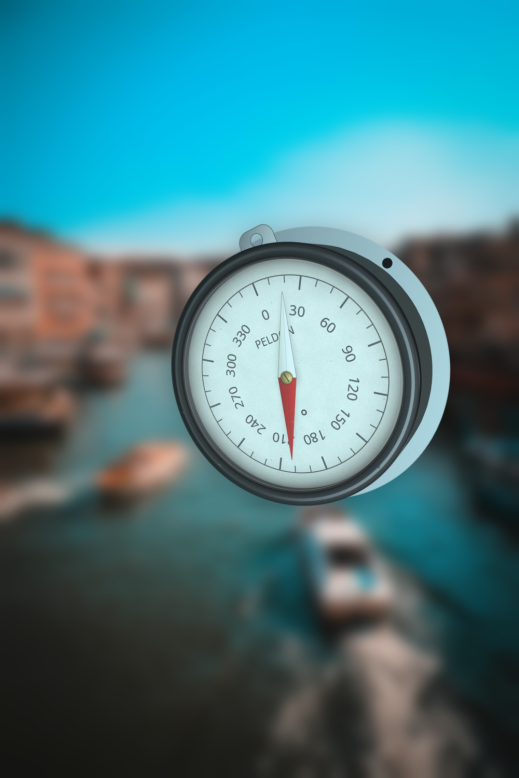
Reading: 200 °
